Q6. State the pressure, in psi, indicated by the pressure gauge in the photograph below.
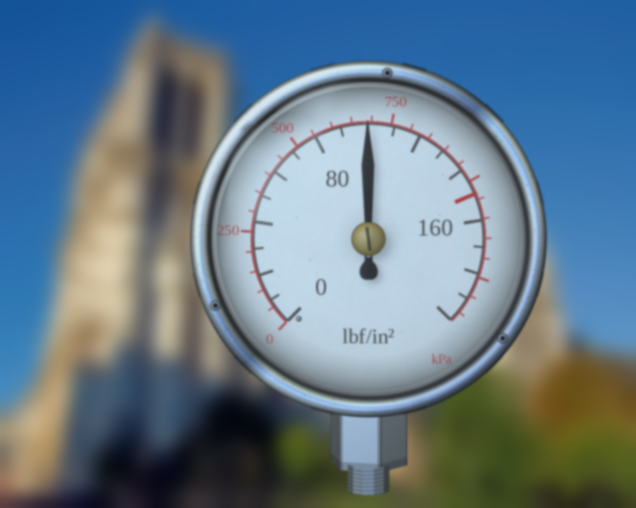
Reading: 100 psi
